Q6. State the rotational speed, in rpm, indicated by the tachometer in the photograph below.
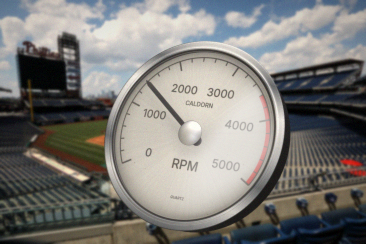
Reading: 1400 rpm
